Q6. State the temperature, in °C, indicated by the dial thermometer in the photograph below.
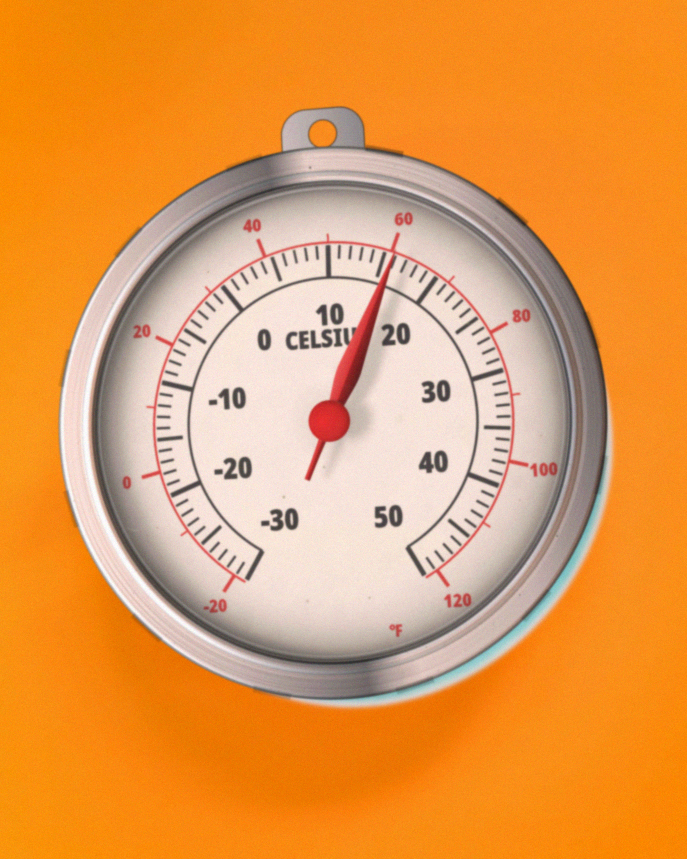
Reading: 16 °C
